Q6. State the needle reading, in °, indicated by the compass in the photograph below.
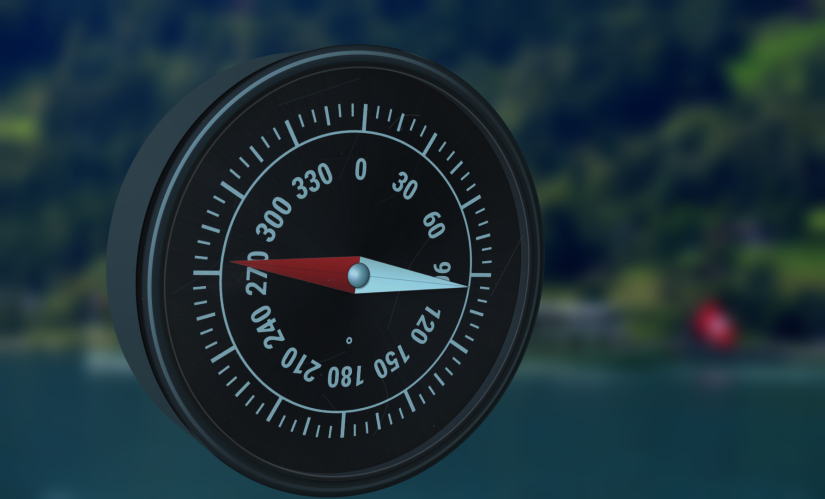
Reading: 275 °
